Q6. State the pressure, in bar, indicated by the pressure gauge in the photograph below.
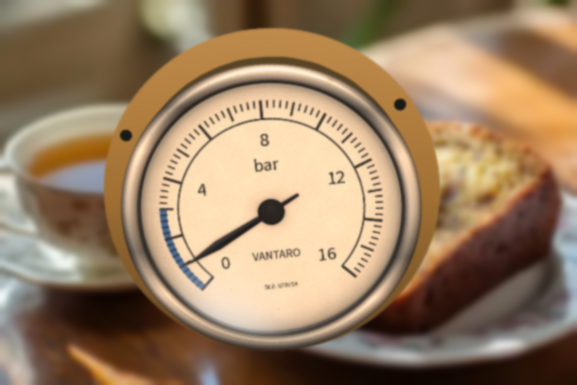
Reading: 1 bar
